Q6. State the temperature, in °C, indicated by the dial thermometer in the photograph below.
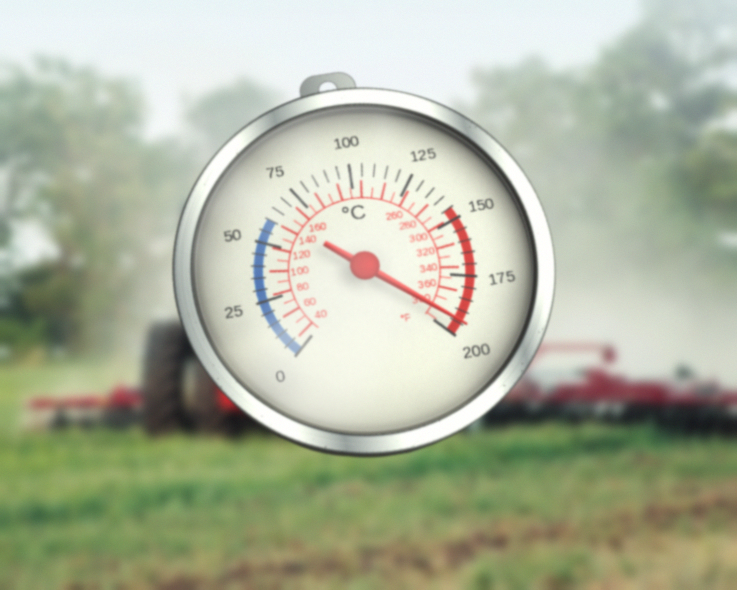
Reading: 195 °C
